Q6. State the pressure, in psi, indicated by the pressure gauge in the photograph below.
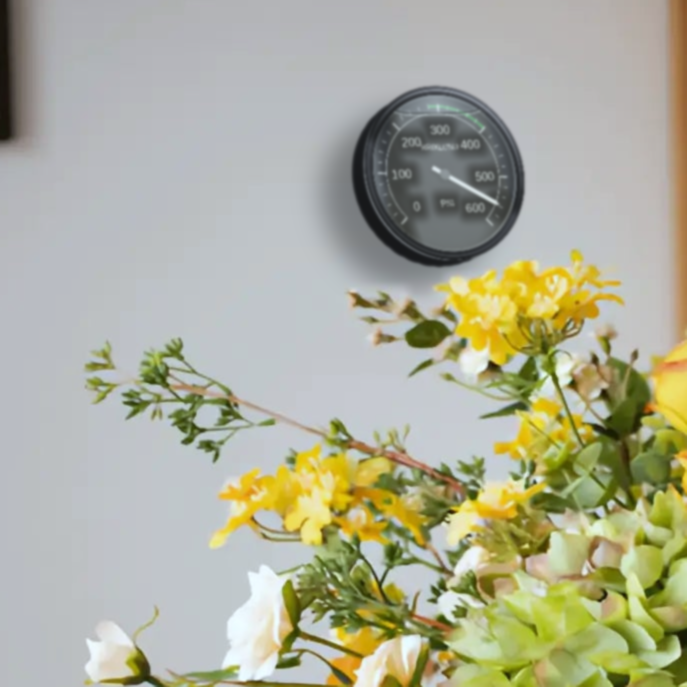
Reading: 560 psi
